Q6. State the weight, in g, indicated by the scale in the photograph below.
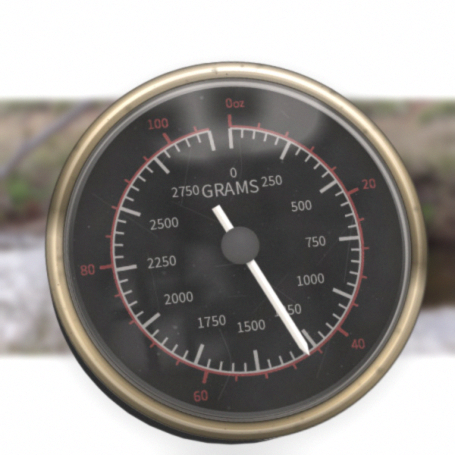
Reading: 1300 g
